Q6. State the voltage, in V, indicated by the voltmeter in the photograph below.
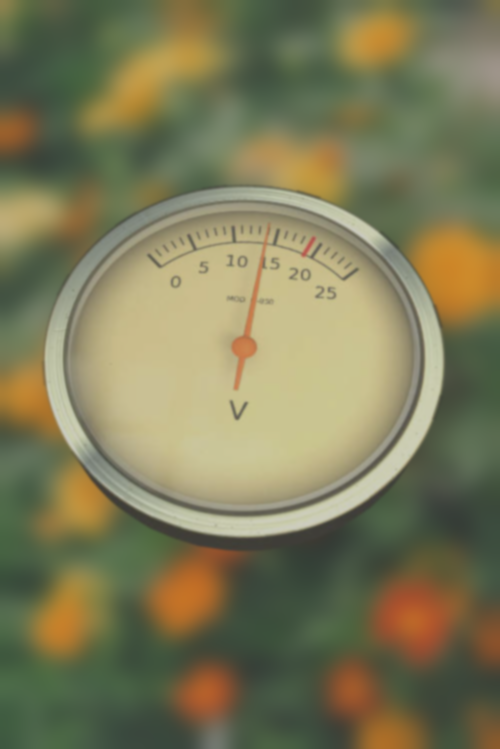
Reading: 14 V
